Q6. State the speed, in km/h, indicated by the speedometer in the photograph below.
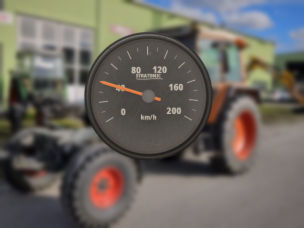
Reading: 40 km/h
